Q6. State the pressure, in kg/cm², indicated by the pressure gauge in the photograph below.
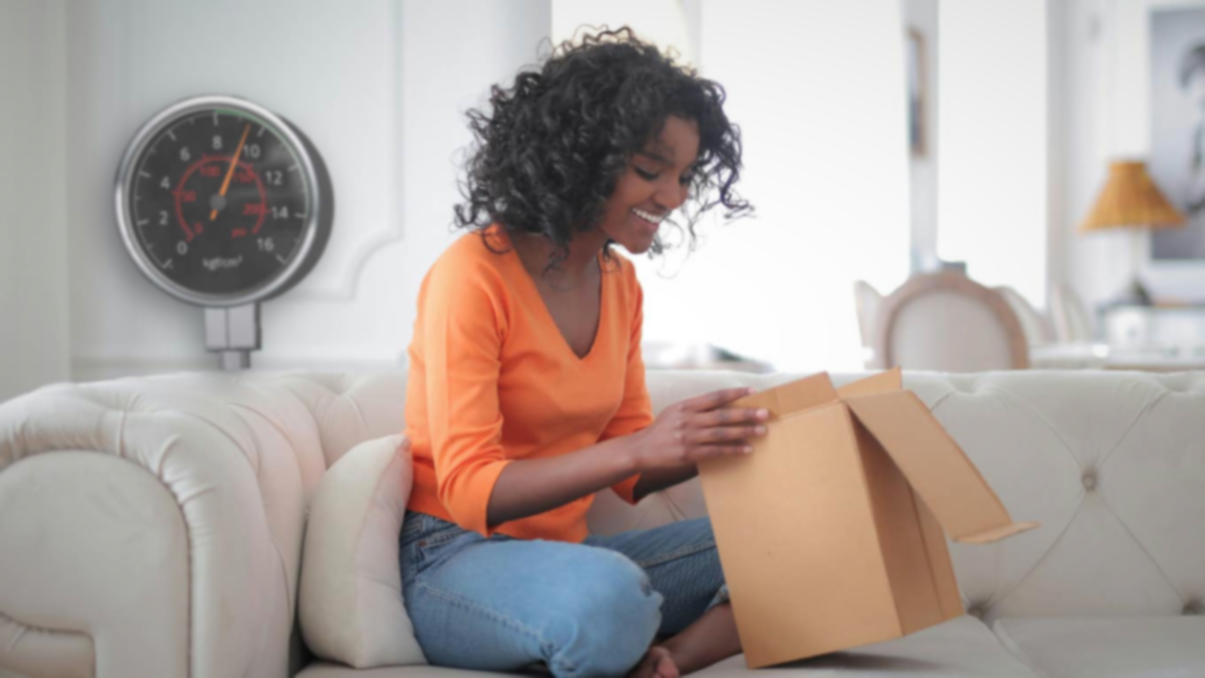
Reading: 9.5 kg/cm²
